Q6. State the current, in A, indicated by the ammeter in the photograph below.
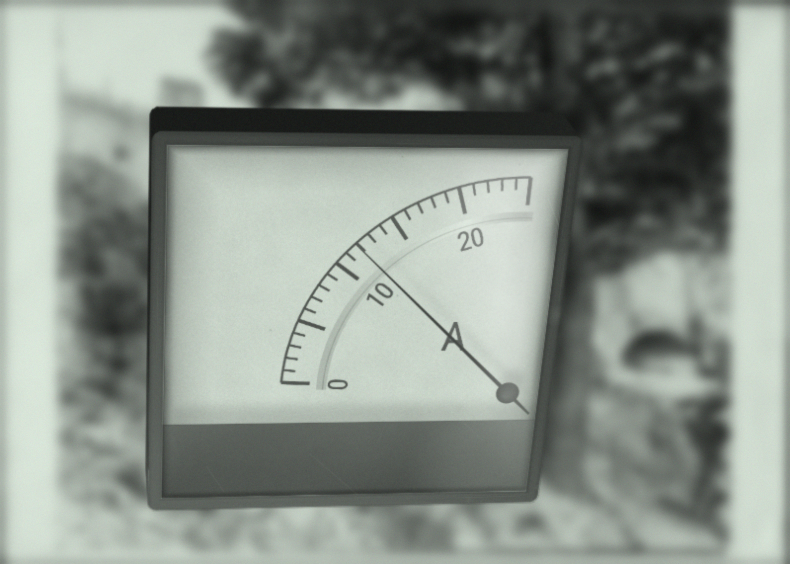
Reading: 12 A
